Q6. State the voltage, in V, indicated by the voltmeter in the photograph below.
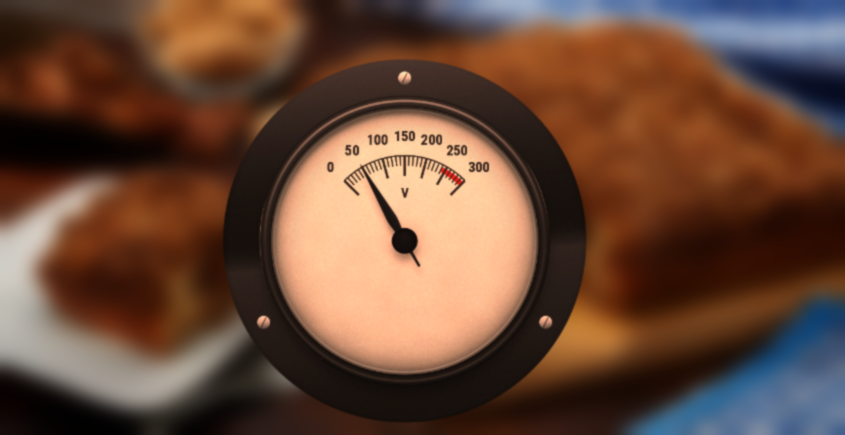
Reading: 50 V
